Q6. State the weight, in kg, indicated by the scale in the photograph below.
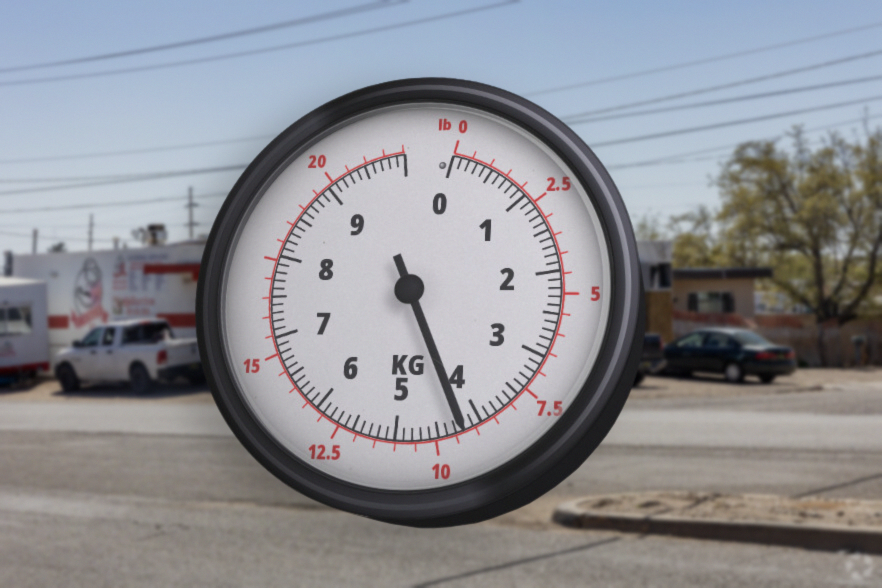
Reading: 4.2 kg
